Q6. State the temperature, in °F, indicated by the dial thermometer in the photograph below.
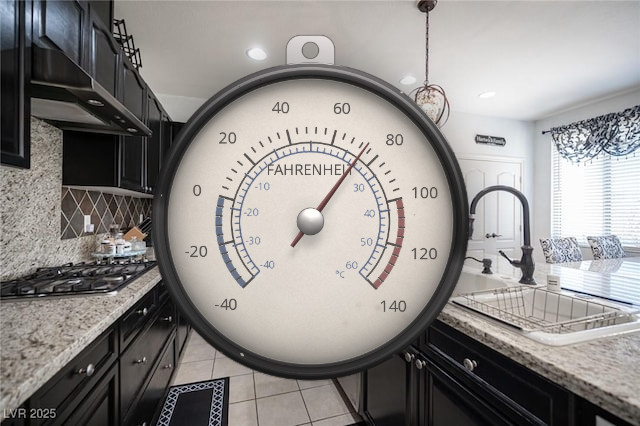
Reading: 74 °F
